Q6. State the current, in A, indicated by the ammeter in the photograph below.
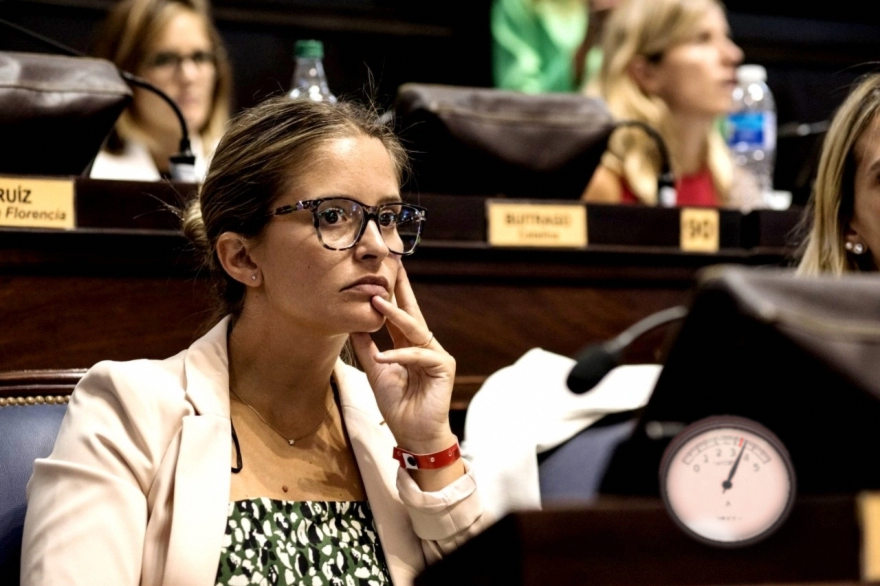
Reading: 3.5 A
